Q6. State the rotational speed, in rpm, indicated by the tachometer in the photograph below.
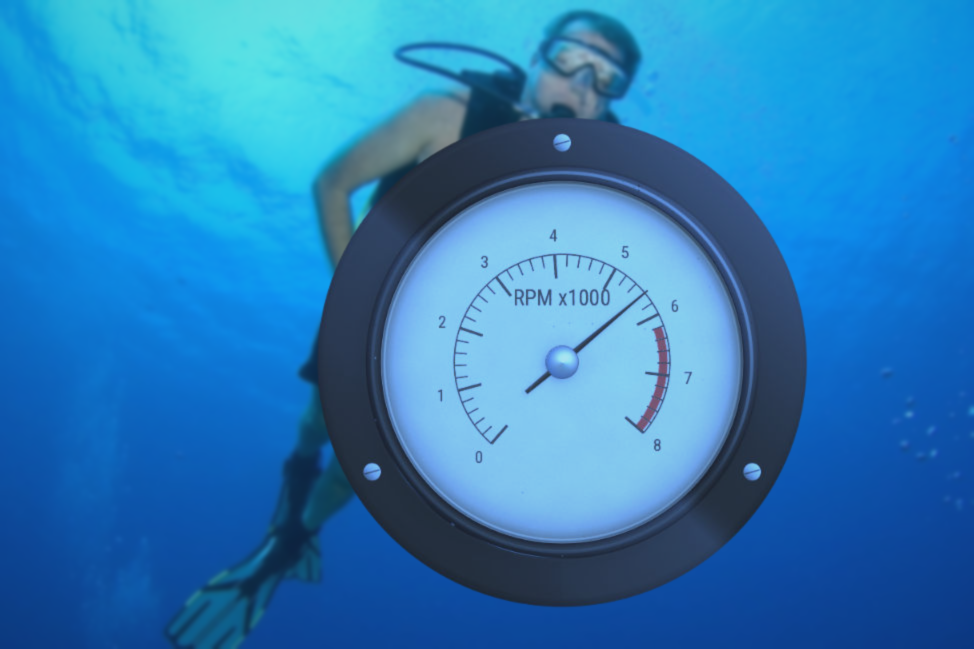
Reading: 5600 rpm
